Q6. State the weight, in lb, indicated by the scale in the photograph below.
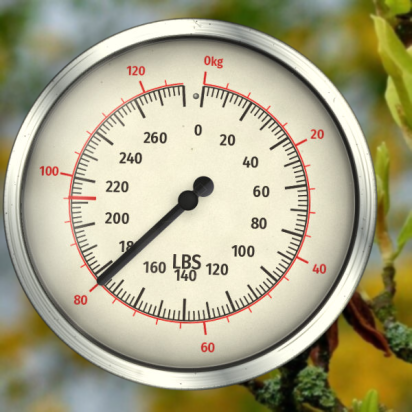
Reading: 176 lb
